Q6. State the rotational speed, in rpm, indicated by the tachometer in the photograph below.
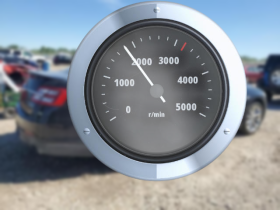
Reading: 1800 rpm
